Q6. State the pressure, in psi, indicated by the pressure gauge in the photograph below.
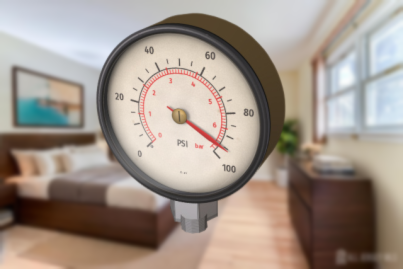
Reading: 95 psi
